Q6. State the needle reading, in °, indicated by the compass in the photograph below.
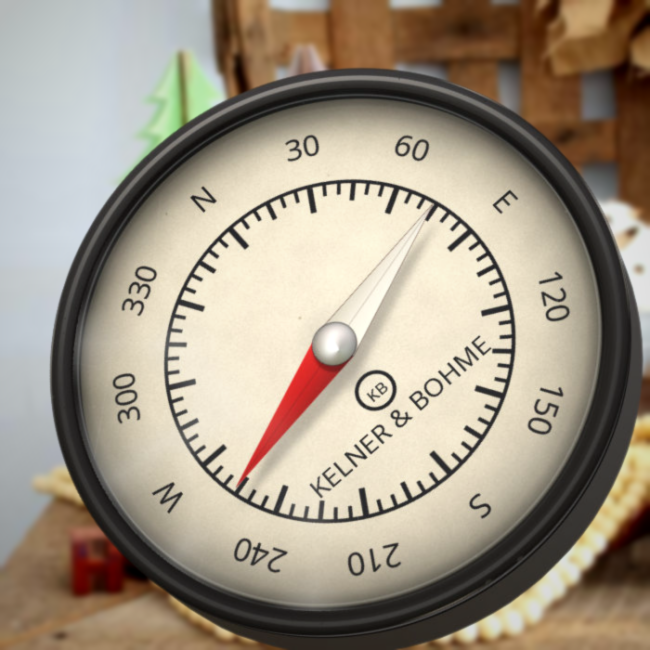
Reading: 255 °
